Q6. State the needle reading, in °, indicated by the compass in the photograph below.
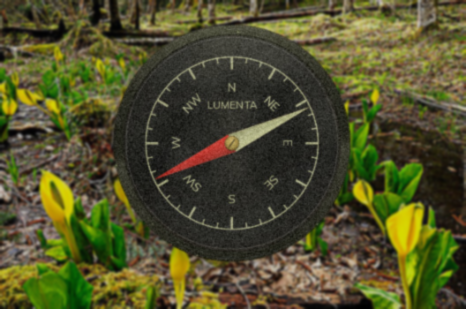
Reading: 245 °
